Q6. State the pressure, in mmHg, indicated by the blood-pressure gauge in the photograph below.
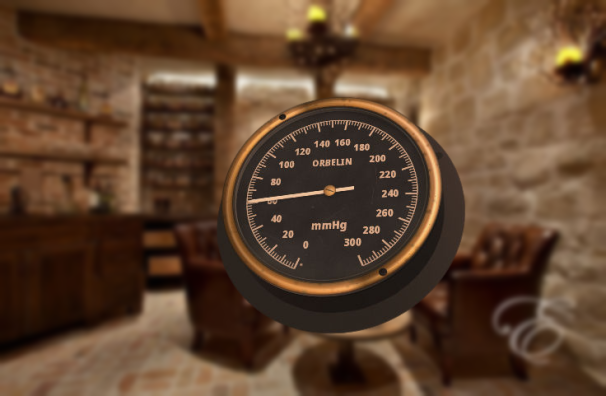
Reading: 60 mmHg
